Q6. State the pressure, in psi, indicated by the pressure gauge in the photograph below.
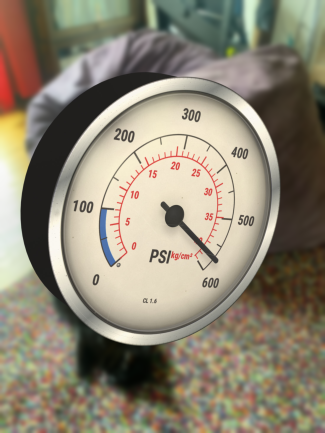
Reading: 575 psi
